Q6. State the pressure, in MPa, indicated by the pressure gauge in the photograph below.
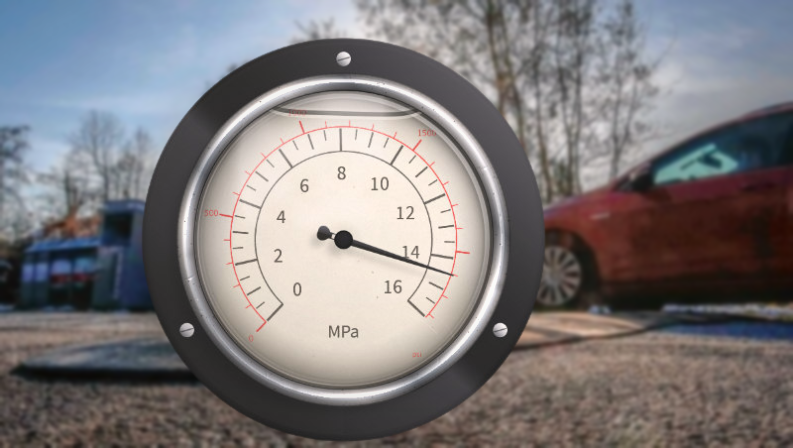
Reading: 14.5 MPa
